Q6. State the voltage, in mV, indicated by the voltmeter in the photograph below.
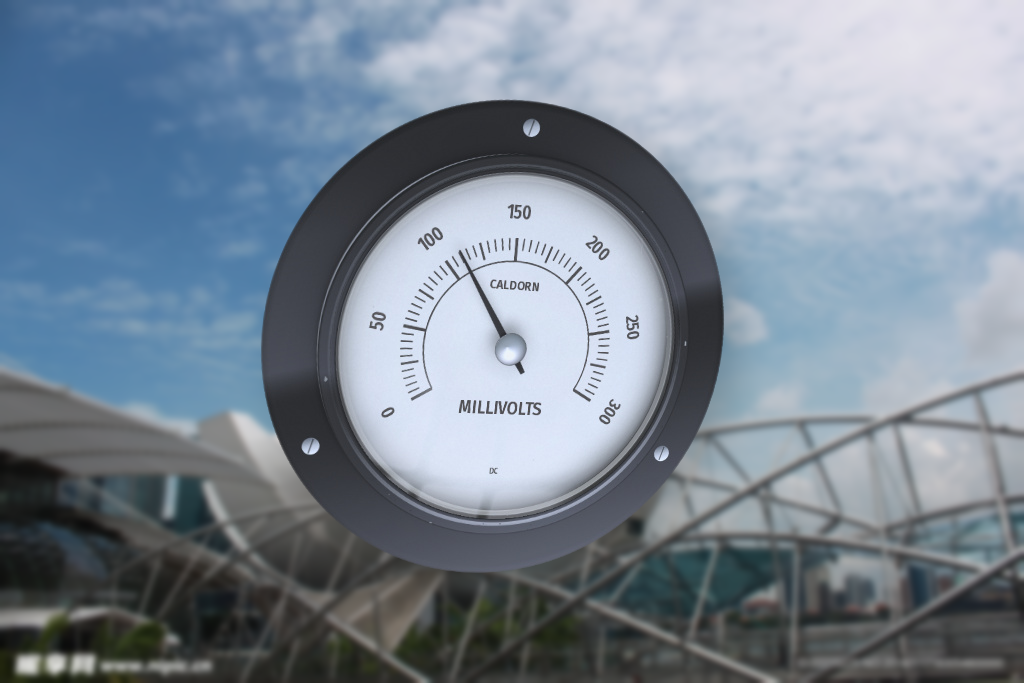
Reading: 110 mV
